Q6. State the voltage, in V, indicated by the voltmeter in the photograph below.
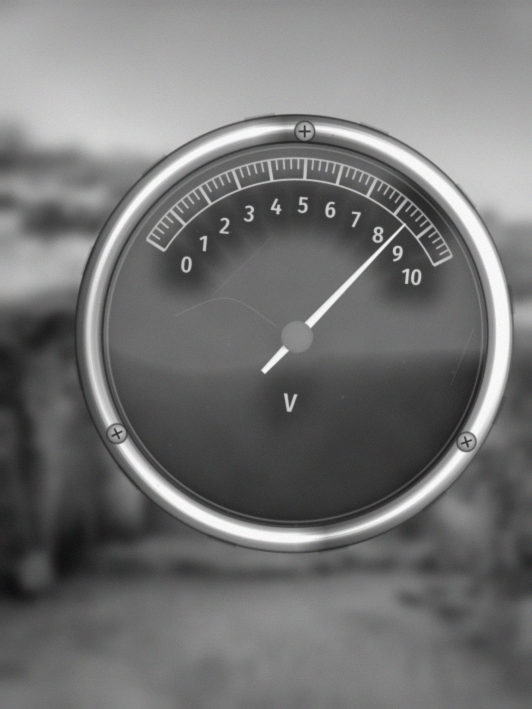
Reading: 8.4 V
